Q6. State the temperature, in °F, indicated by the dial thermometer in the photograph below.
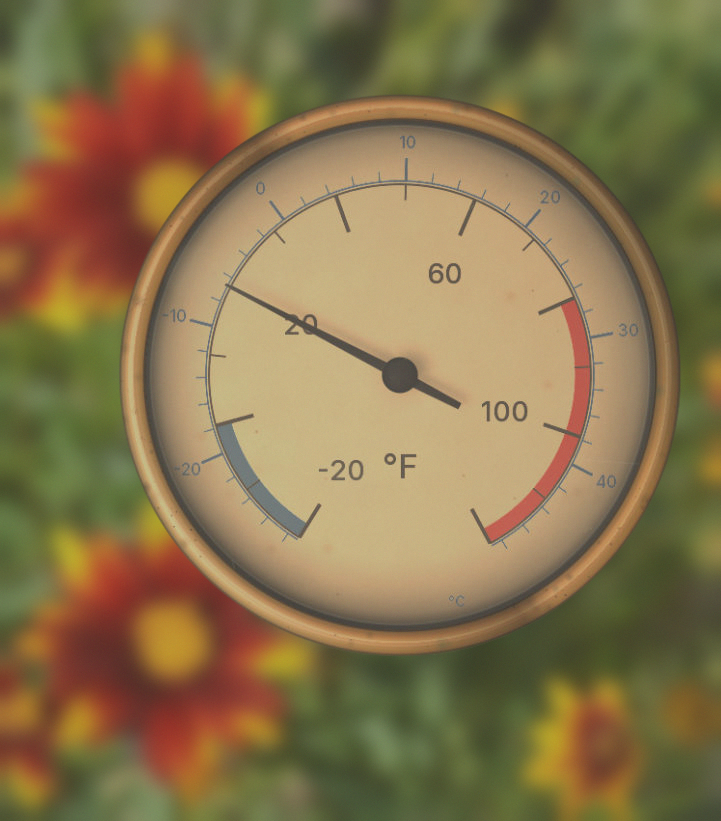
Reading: 20 °F
